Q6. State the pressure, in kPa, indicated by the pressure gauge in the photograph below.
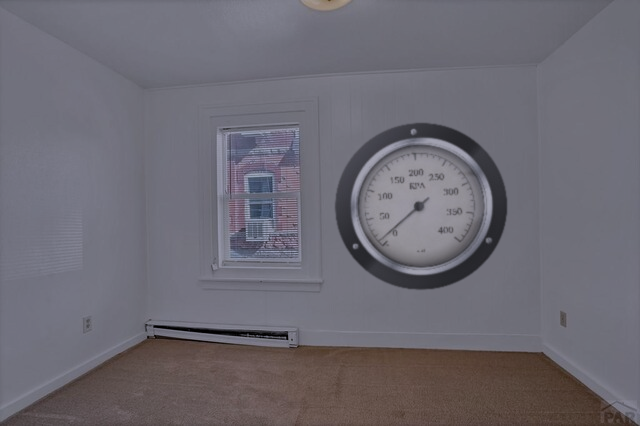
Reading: 10 kPa
